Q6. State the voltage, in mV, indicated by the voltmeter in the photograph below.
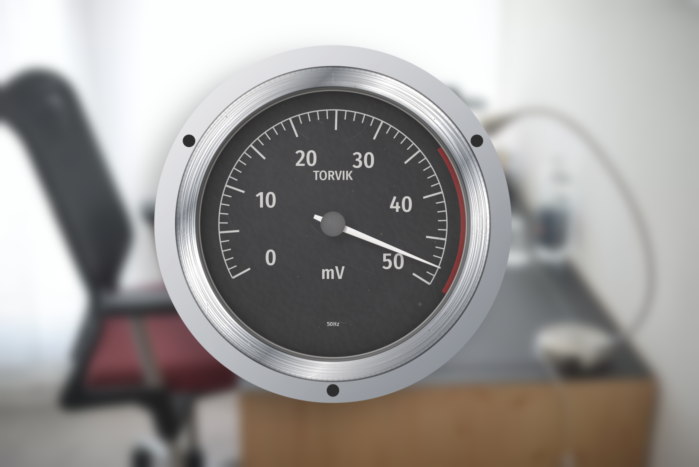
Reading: 48 mV
